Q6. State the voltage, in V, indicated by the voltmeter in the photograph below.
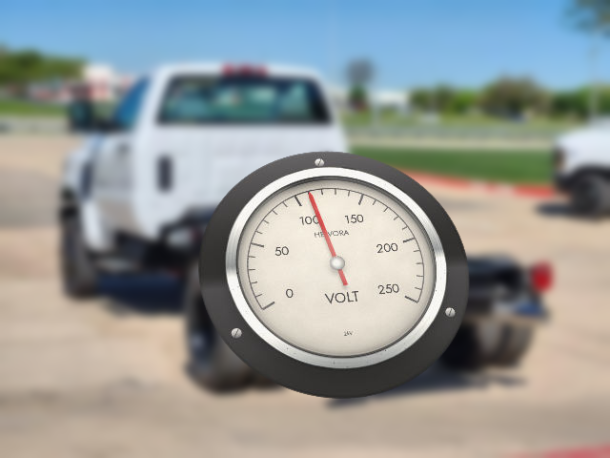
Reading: 110 V
